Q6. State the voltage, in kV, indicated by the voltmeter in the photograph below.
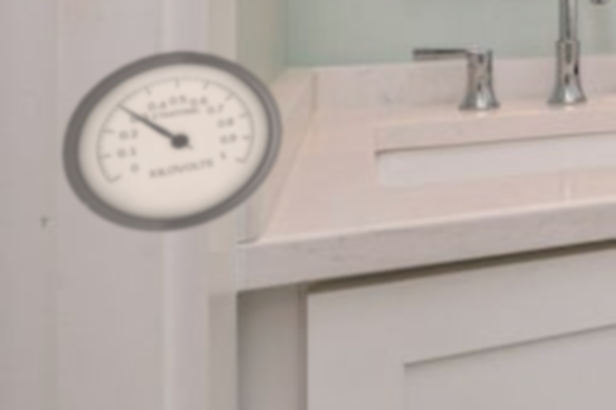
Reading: 0.3 kV
